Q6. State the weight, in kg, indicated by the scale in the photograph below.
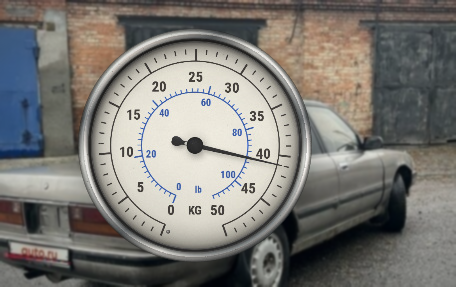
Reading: 41 kg
